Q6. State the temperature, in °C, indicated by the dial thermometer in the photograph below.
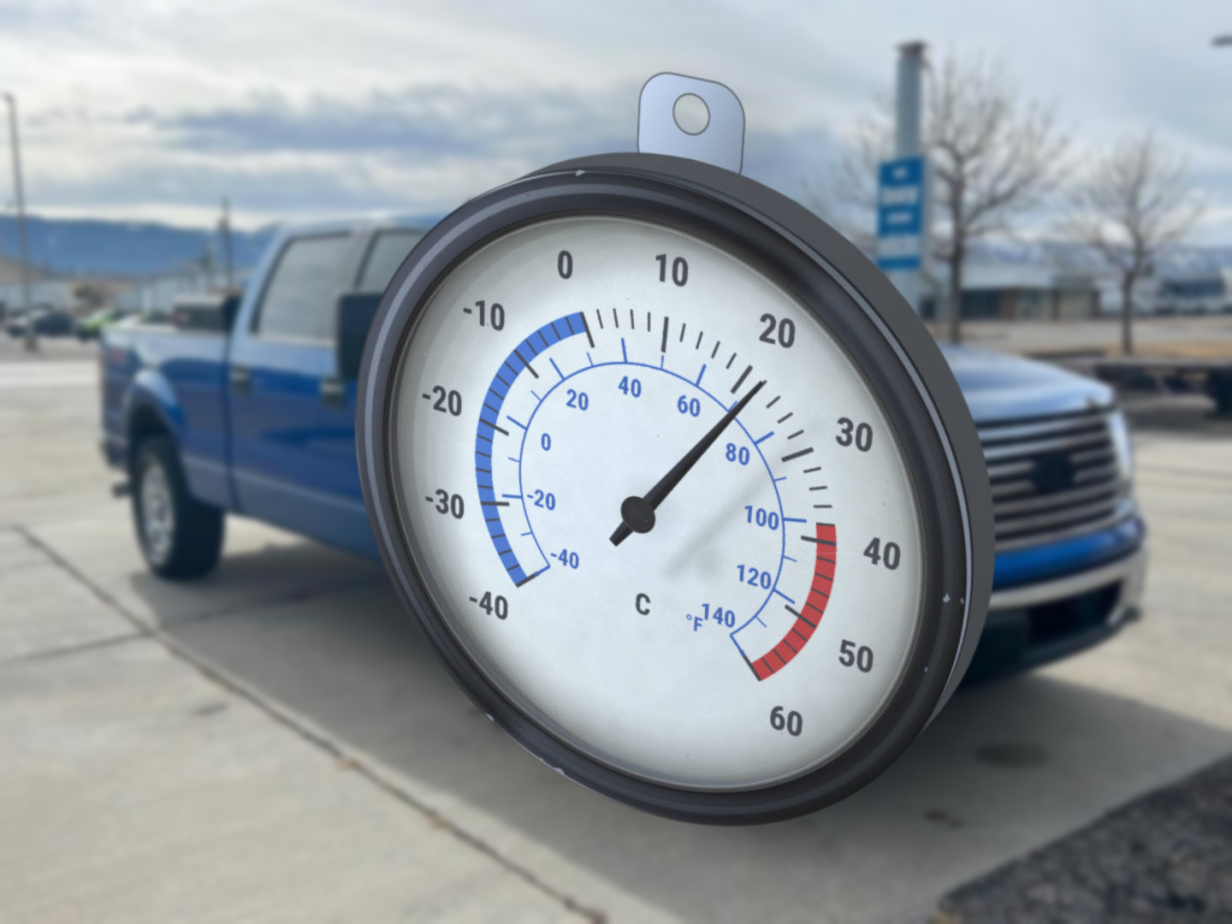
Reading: 22 °C
